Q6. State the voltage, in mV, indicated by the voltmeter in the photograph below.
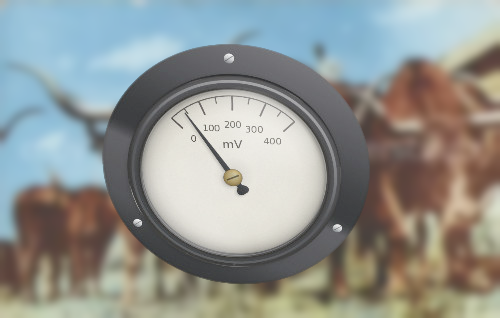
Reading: 50 mV
